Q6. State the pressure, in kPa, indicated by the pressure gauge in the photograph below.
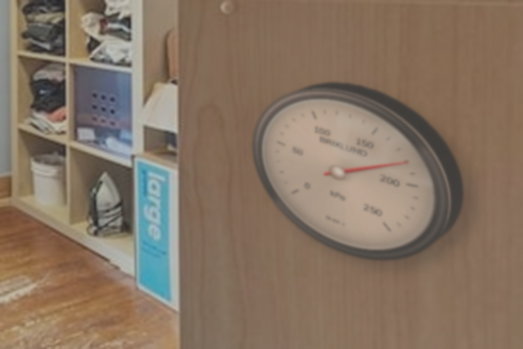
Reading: 180 kPa
